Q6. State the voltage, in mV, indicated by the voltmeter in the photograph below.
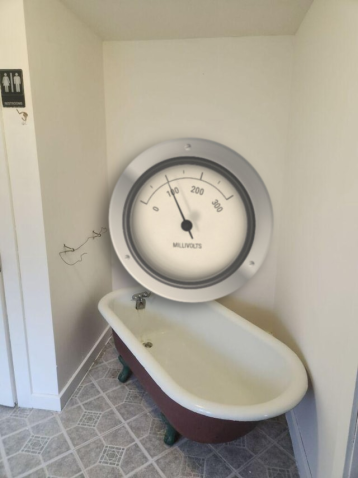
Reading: 100 mV
